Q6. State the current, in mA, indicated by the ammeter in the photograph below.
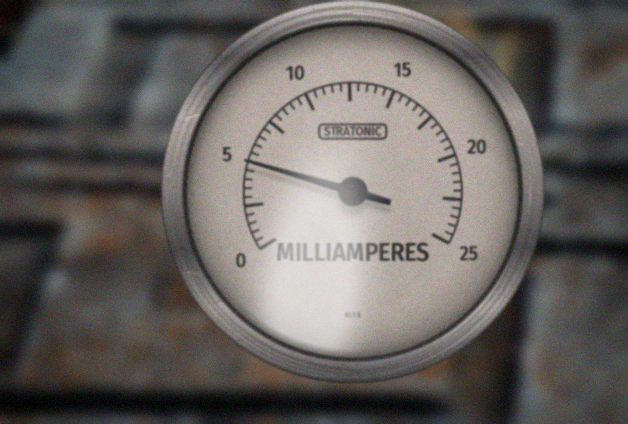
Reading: 5 mA
